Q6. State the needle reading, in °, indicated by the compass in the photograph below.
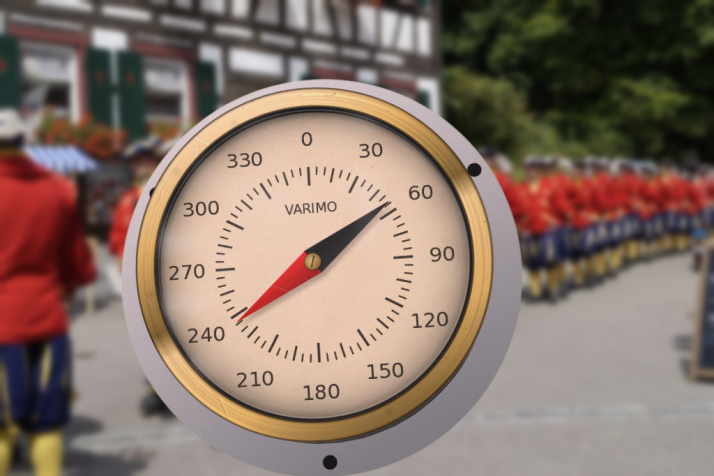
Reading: 235 °
